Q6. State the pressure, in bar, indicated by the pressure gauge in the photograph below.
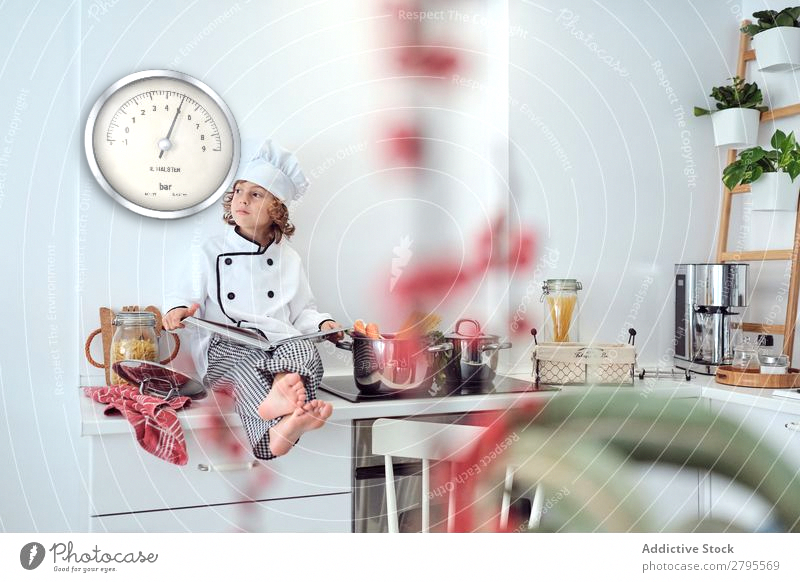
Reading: 5 bar
